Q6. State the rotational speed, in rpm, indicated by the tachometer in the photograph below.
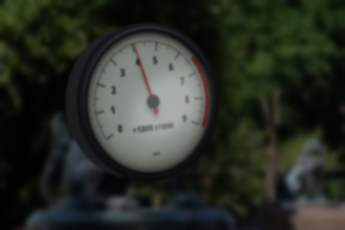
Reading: 4000 rpm
